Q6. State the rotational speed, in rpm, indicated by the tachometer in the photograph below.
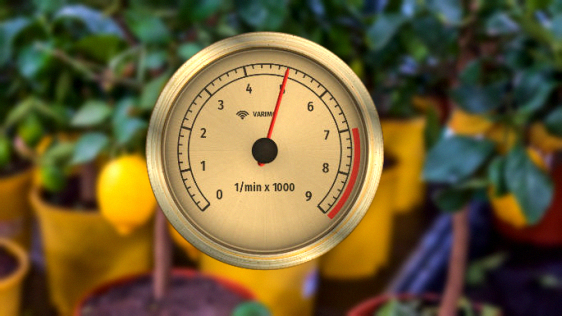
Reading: 5000 rpm
